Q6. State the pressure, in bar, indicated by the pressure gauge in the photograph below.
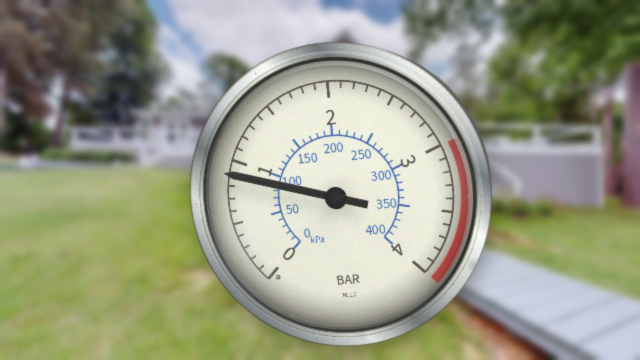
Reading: 0.9 bar
